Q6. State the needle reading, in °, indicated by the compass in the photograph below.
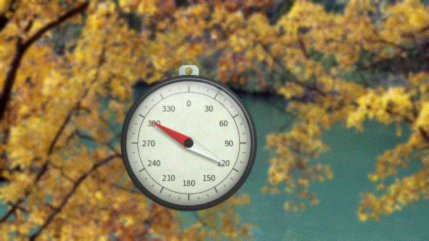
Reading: 300 °
